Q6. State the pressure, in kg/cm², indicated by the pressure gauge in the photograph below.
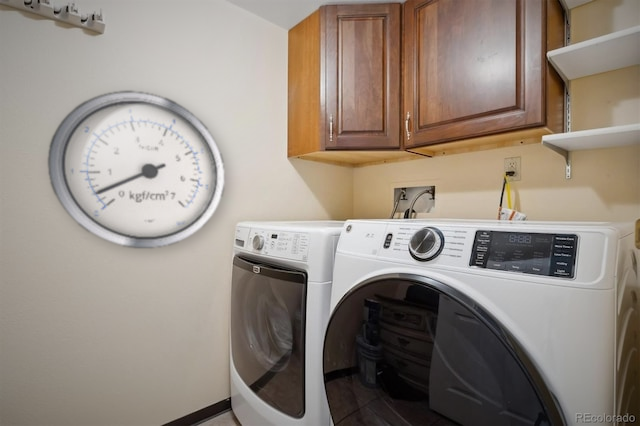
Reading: 0.4 kg/cm²
